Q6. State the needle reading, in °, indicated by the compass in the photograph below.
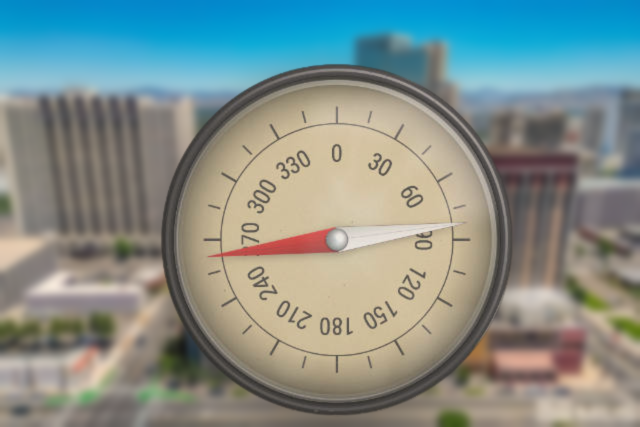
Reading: 262.5 °
